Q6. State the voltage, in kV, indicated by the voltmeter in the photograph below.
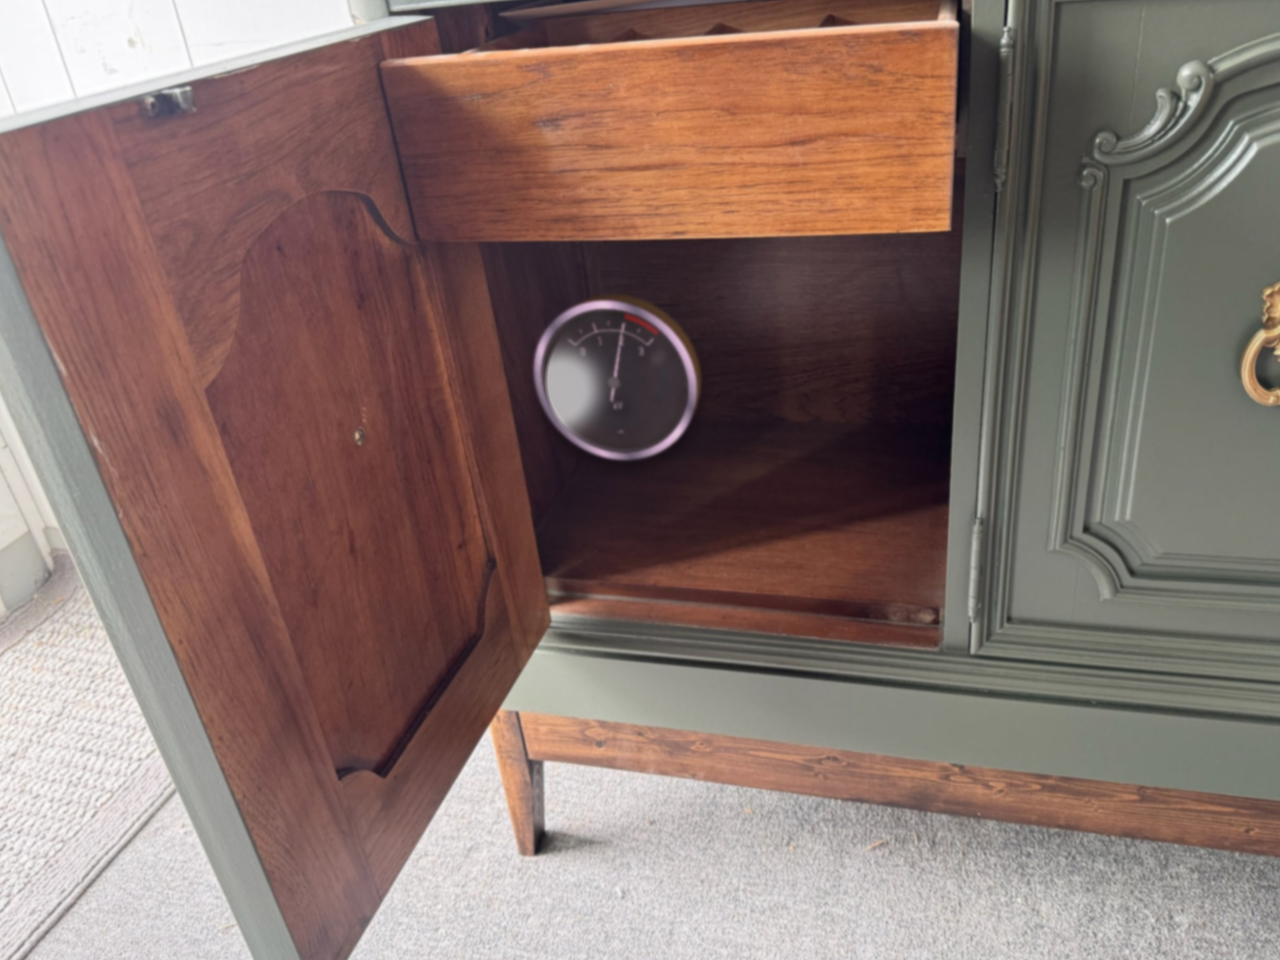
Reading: 2 kV
